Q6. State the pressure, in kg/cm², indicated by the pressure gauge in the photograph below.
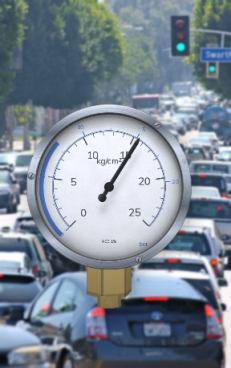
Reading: 15.5 kg/cm²
